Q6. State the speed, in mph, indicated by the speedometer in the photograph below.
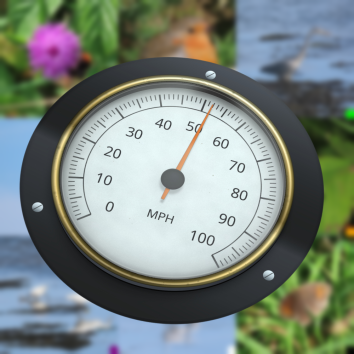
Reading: 52 mph
